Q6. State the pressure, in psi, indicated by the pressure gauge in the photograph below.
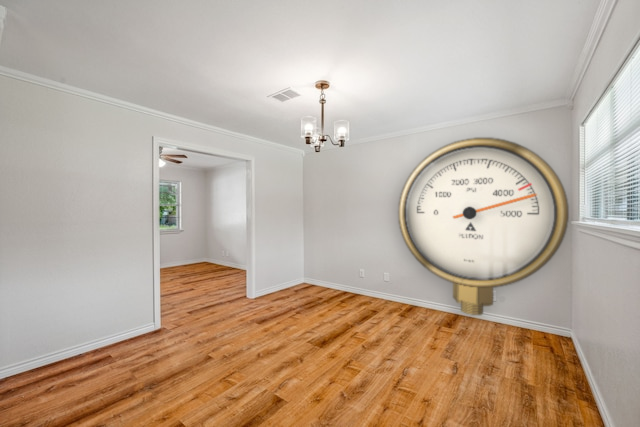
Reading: 4500 psi
